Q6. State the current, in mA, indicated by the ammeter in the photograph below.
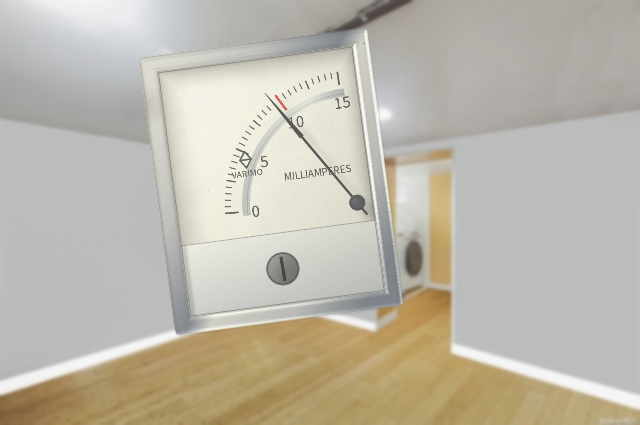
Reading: 9.5 mA
